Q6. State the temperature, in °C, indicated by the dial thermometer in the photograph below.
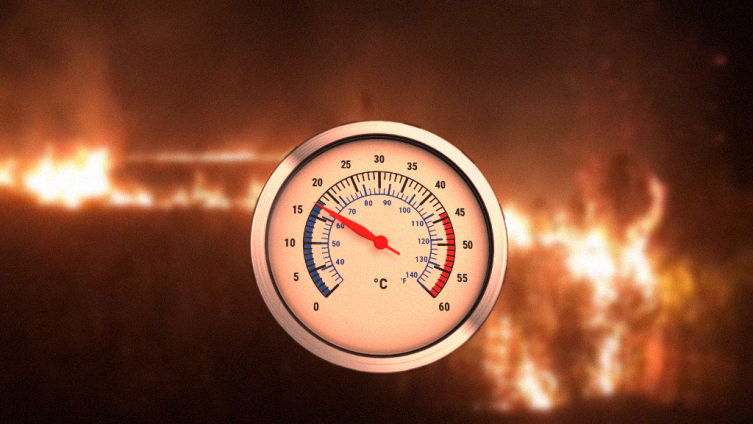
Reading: 17 °C
